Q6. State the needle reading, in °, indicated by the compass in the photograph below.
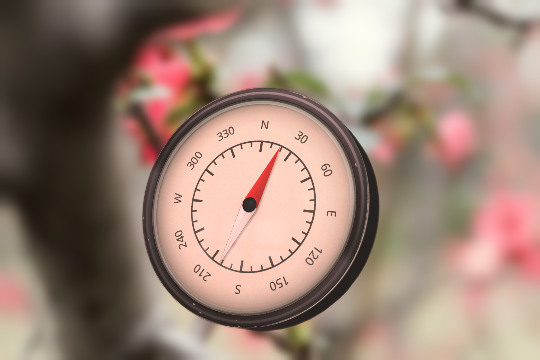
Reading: 20 °
